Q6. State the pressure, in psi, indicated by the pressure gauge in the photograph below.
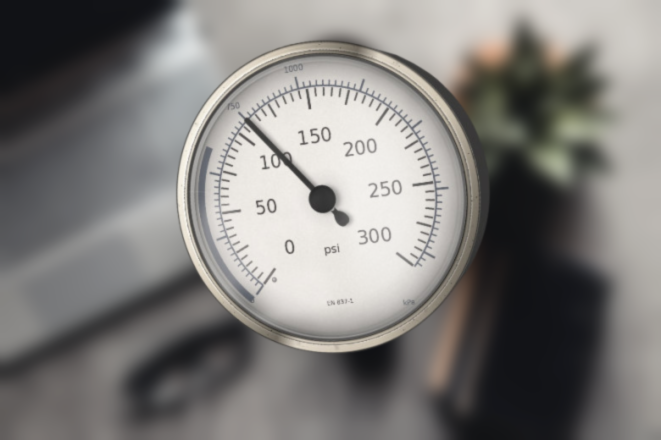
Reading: 110 psi
